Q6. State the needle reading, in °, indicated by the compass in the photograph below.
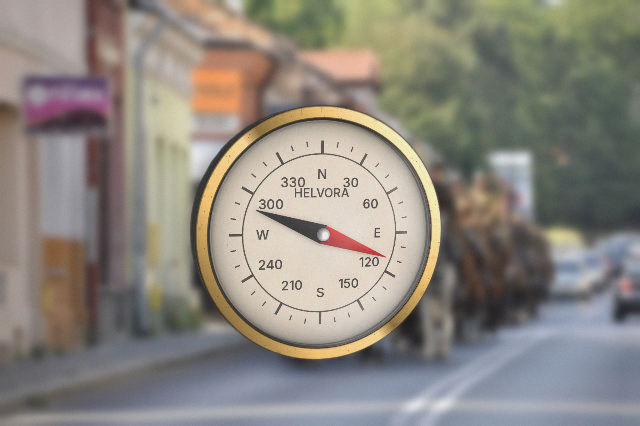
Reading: 110 °
